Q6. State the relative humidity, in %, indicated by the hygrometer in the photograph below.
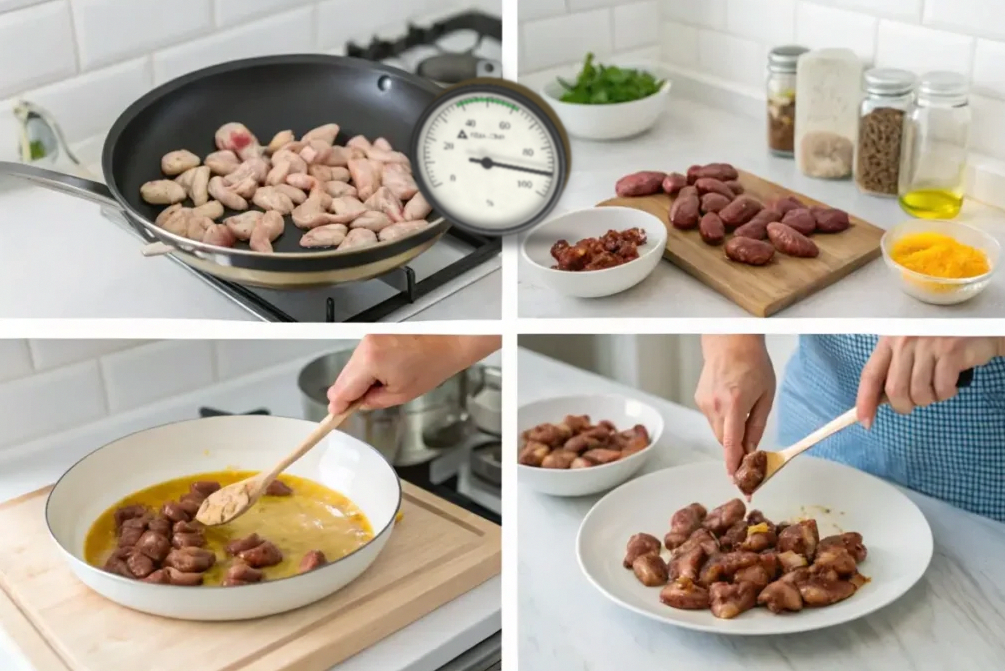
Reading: 90 %
